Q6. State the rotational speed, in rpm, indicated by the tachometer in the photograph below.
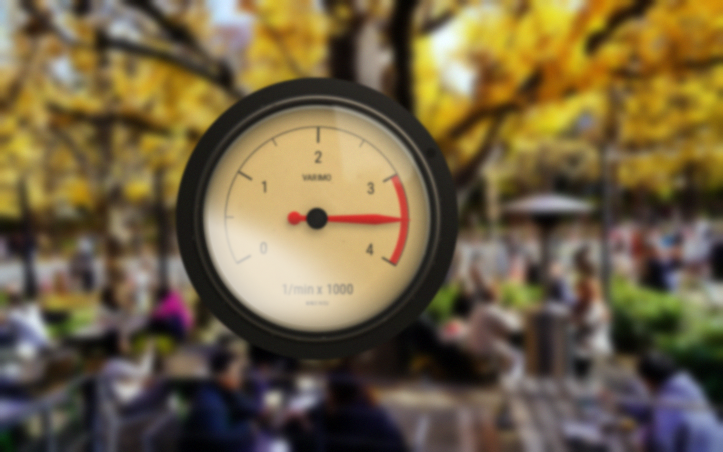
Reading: 3500 rpm
